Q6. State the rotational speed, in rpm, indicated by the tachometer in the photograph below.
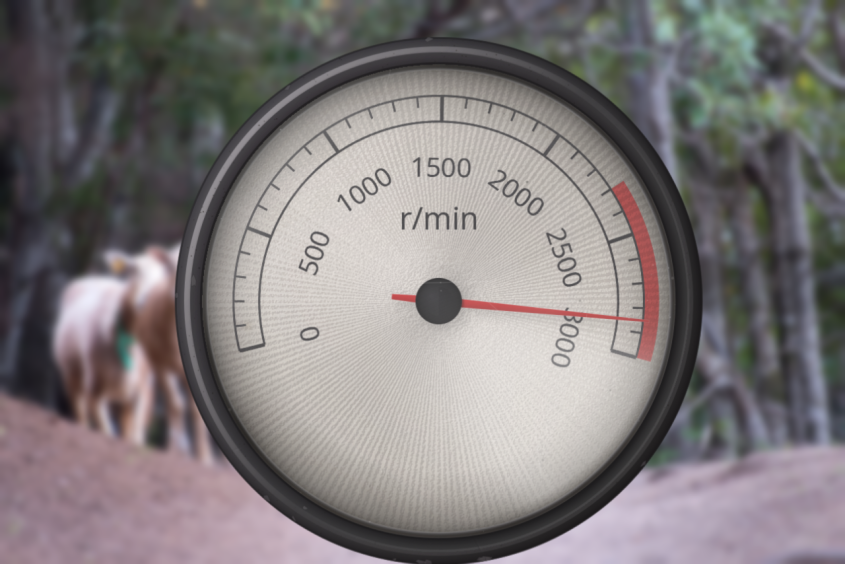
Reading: 2850 rpm
